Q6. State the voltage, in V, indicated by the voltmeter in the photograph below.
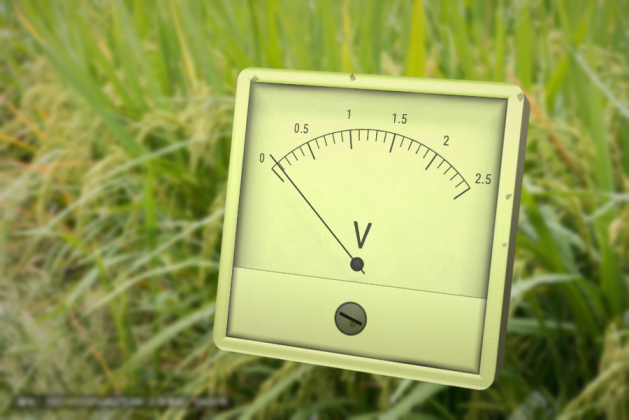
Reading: 0.1 V
